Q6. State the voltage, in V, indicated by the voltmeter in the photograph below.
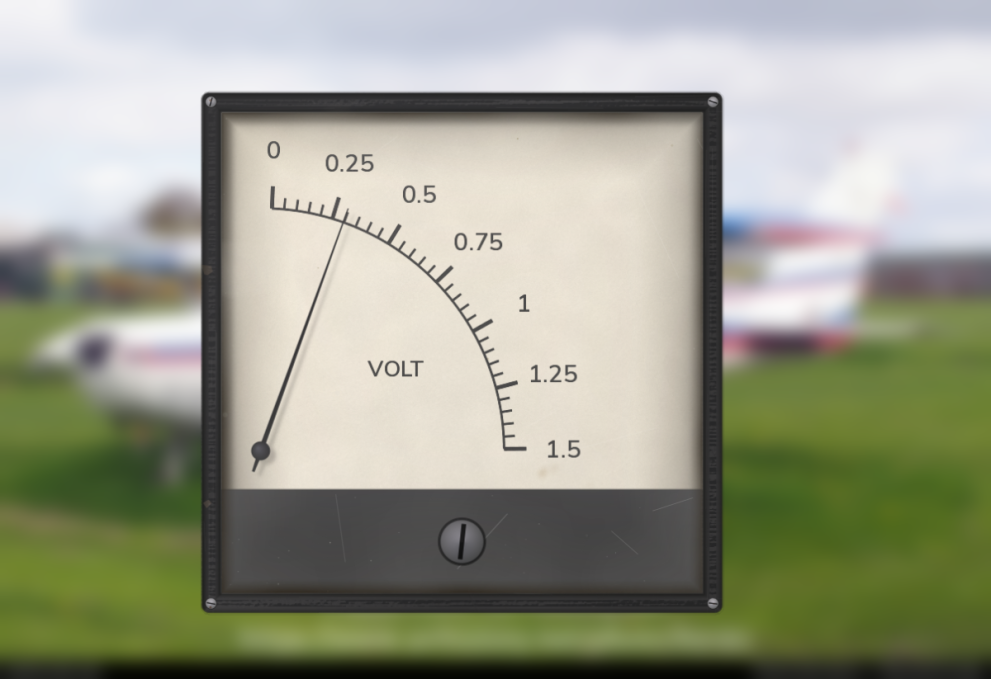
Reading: 0.3 V
